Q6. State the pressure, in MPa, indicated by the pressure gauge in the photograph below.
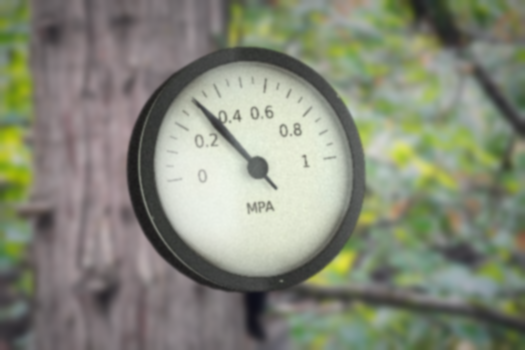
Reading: 0.3 MPa
